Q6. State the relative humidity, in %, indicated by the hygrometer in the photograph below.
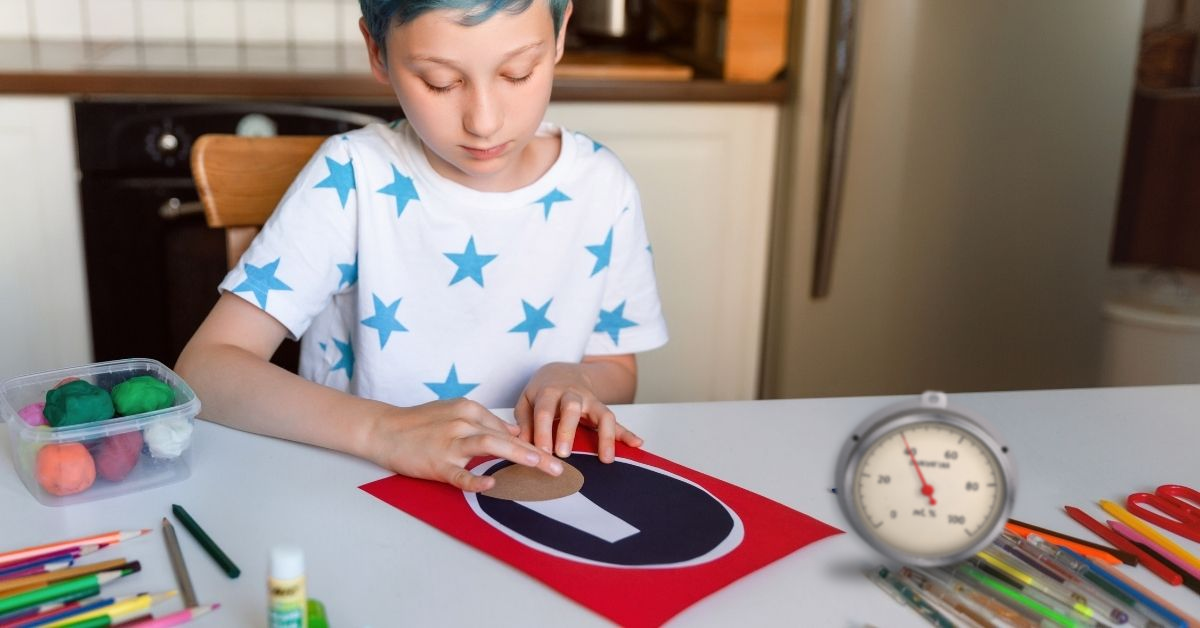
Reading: 40 %
